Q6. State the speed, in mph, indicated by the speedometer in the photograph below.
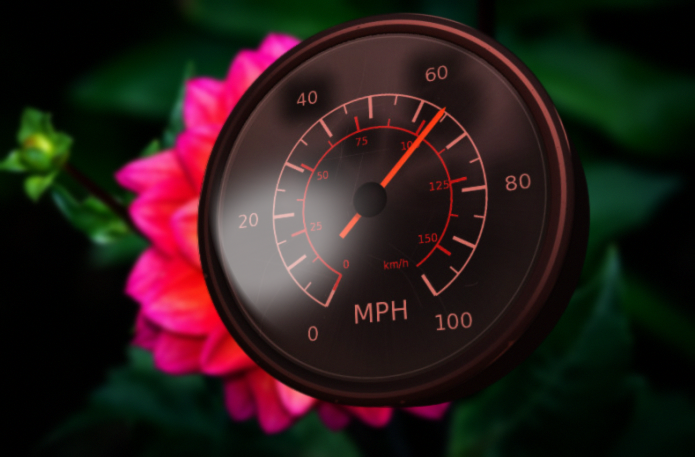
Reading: 65 mph
